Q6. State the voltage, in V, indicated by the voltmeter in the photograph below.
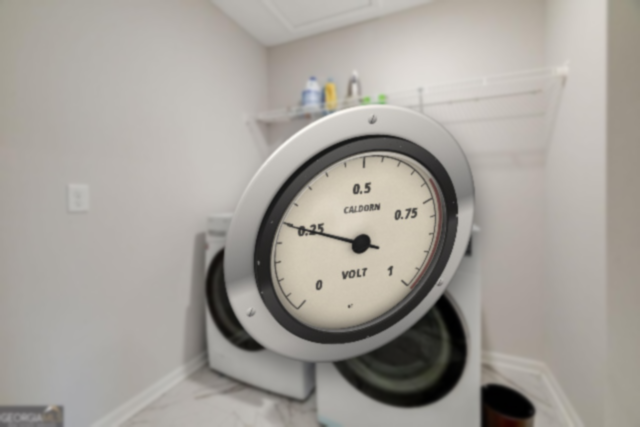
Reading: 0.25 V
